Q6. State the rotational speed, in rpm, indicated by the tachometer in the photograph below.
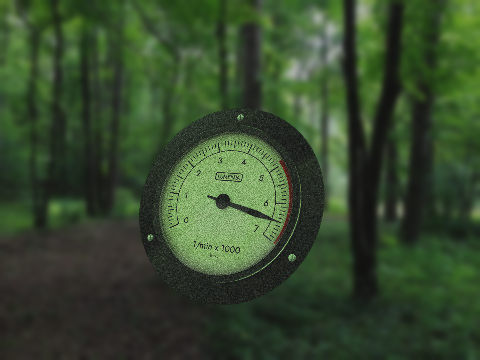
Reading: 6500 rpm
